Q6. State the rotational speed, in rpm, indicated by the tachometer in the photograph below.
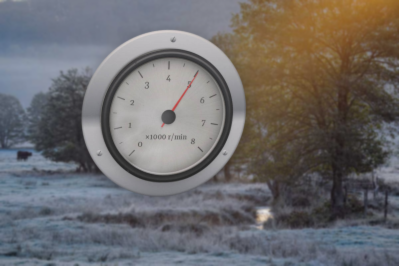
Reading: 5000 rpm
